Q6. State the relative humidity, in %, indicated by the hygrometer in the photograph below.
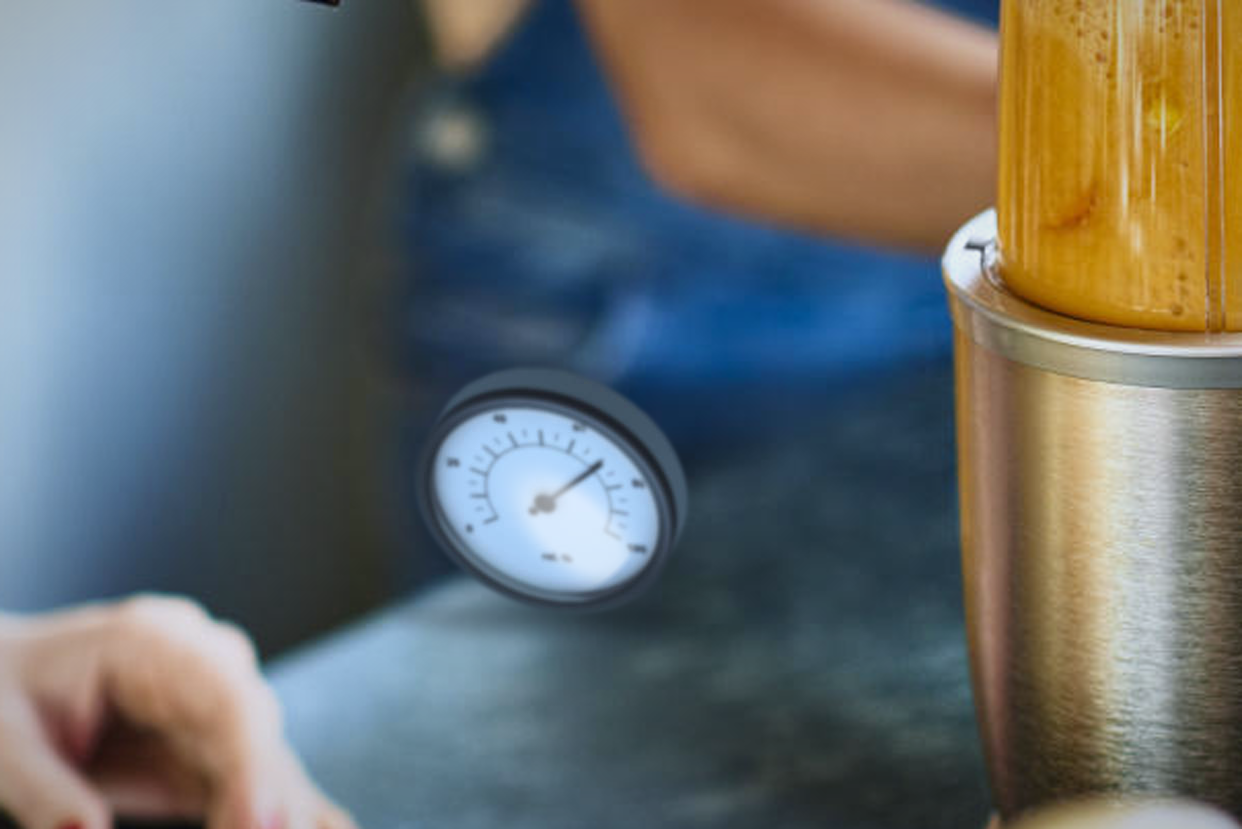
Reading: 70 %
